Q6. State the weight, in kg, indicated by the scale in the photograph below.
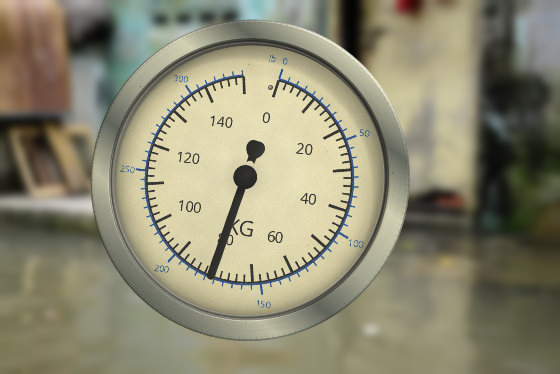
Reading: 80 kg
